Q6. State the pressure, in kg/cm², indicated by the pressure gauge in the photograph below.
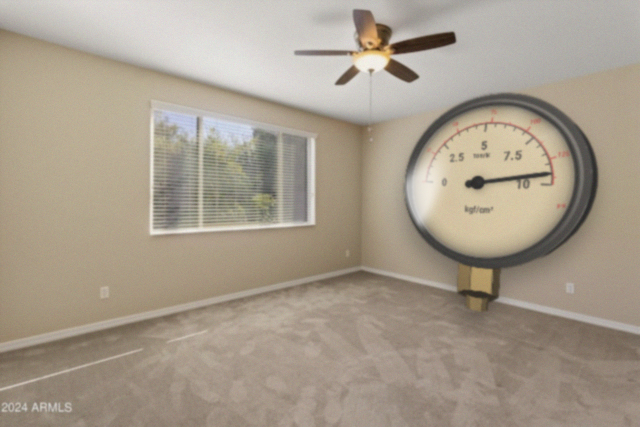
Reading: 9.5 kg/cm²
